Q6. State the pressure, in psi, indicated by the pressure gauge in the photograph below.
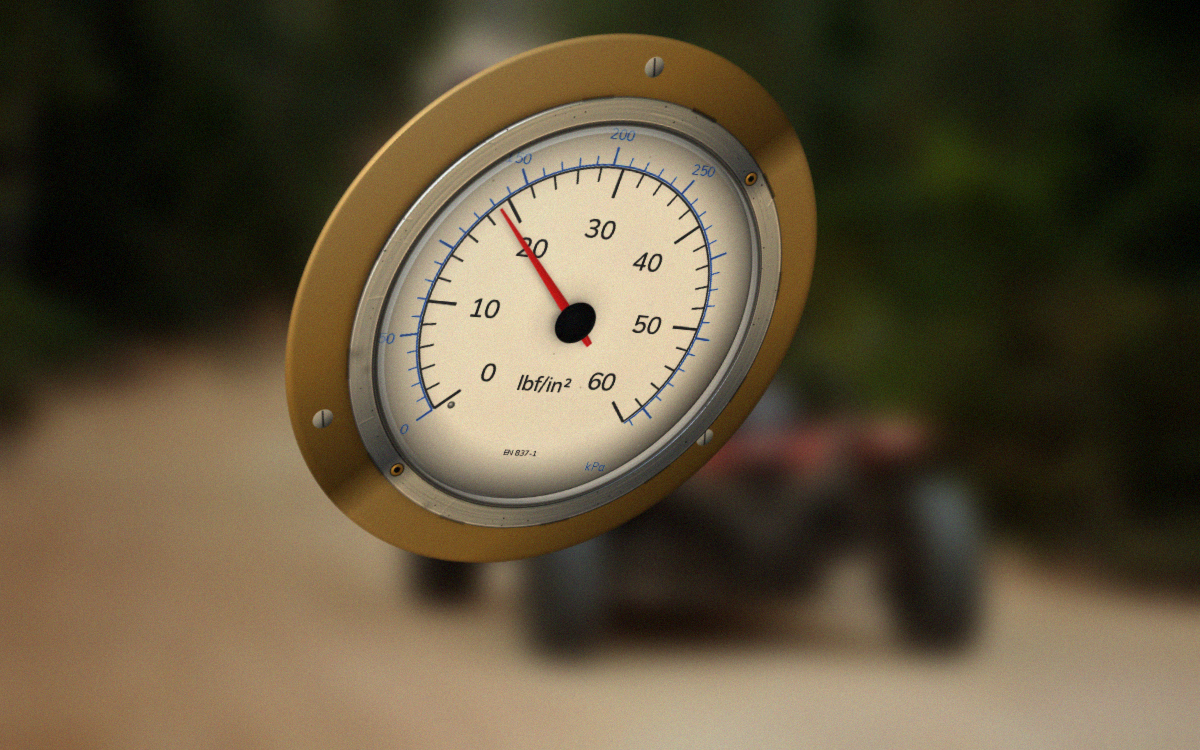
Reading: 19 psi
